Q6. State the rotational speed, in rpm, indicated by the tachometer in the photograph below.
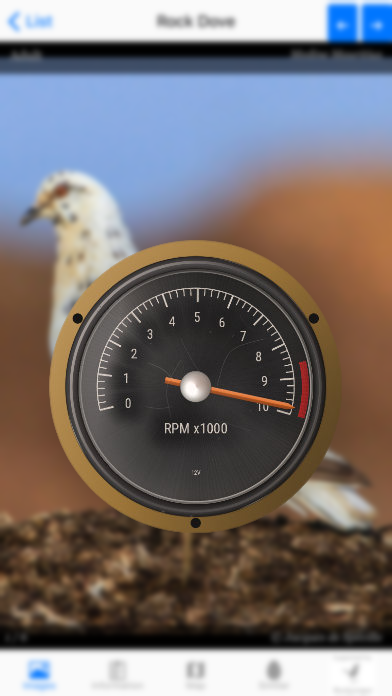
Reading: 9800 rpm
